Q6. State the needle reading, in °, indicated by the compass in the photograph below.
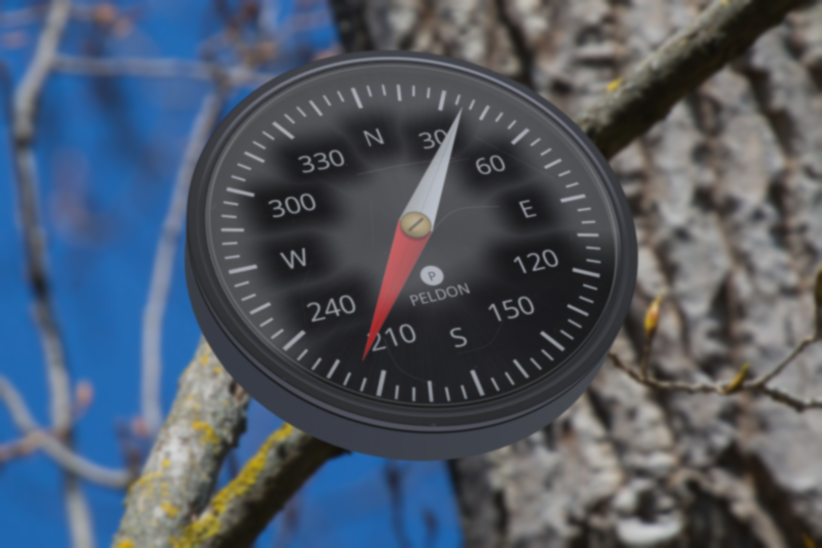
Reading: 217.5 °
